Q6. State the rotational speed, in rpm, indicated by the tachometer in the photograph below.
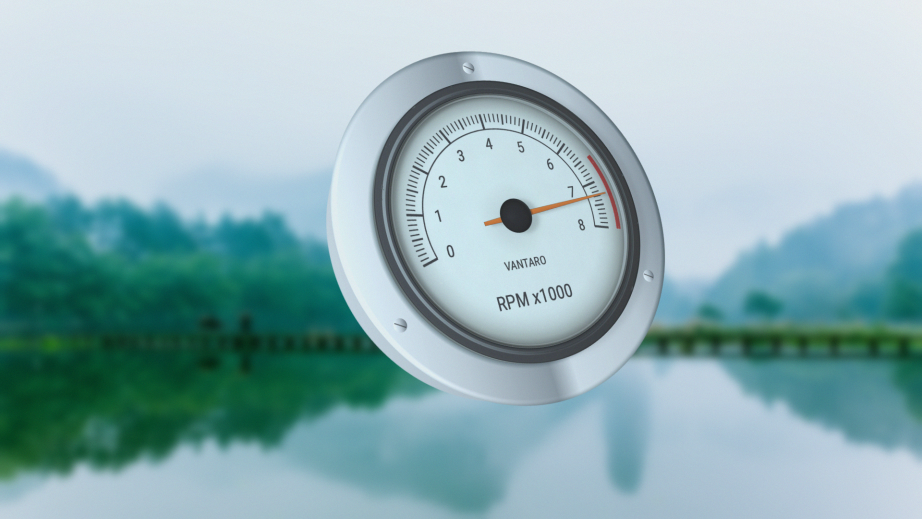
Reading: 7300 rpm
